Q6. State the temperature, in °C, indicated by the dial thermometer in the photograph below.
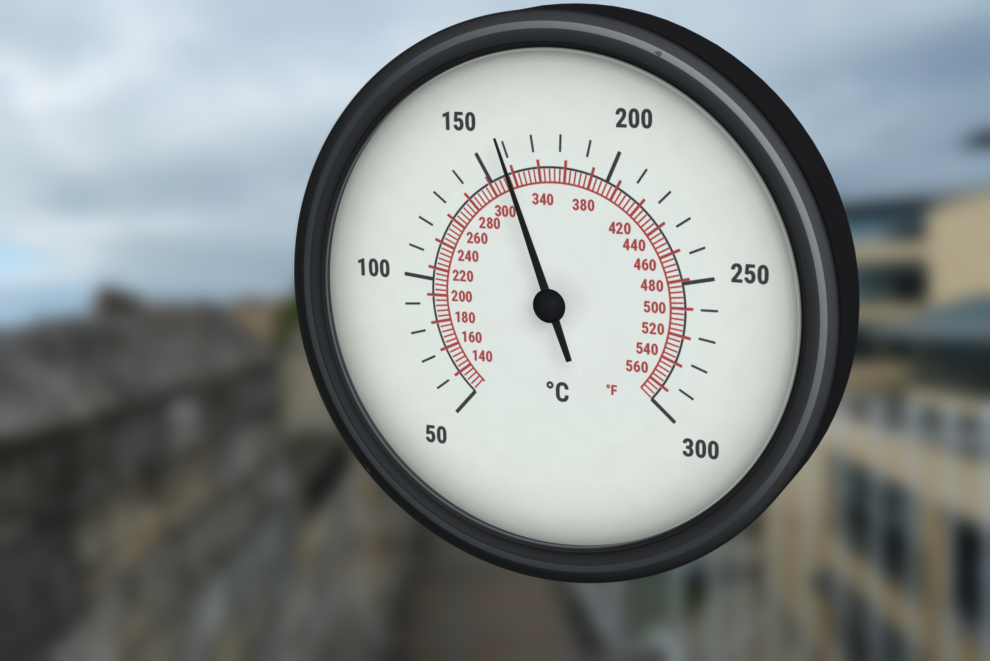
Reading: 160 °C
